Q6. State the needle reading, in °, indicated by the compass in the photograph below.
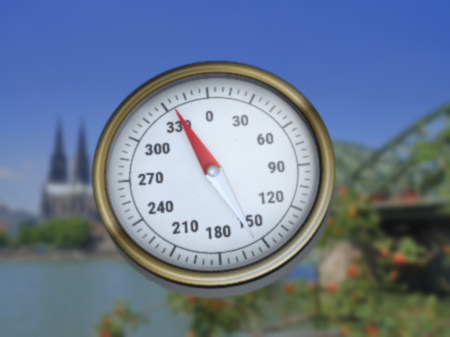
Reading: 335 °
